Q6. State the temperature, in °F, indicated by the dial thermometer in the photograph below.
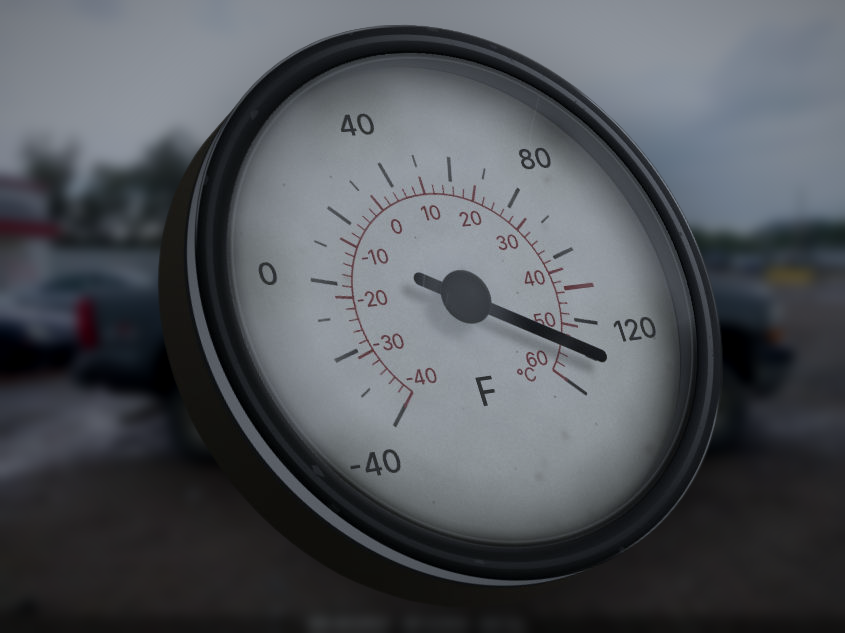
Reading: 130 °F
